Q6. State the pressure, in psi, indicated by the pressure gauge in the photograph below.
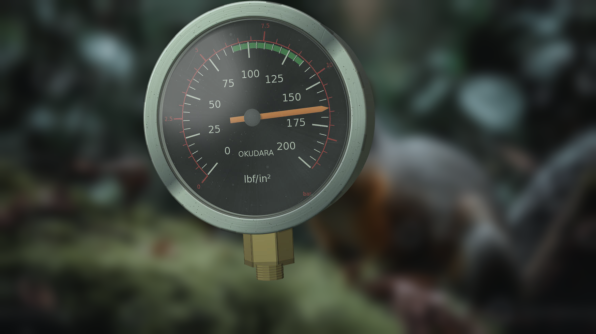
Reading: 165 psi
